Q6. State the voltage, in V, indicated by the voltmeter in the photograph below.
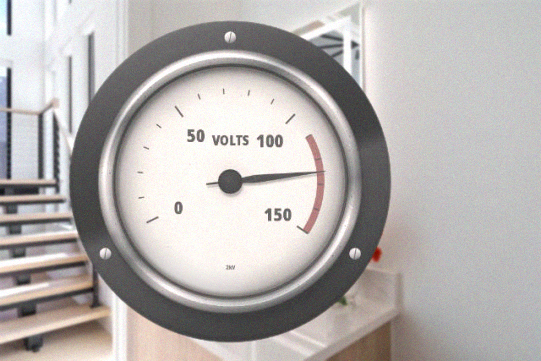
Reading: 125 V
